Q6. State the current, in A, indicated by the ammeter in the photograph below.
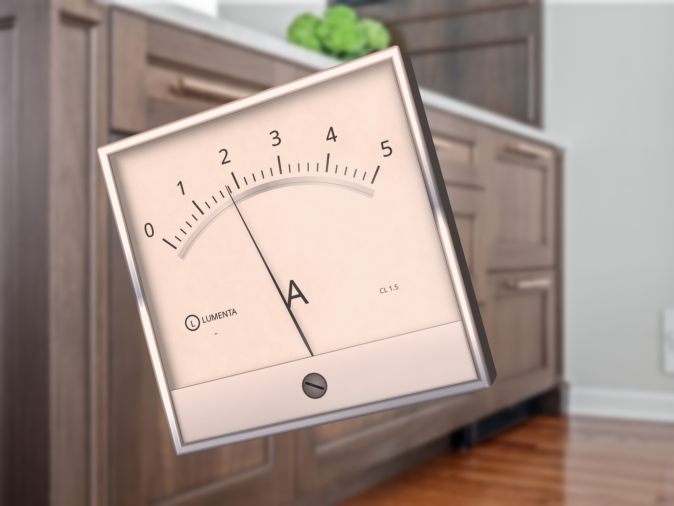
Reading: 1.8 A
